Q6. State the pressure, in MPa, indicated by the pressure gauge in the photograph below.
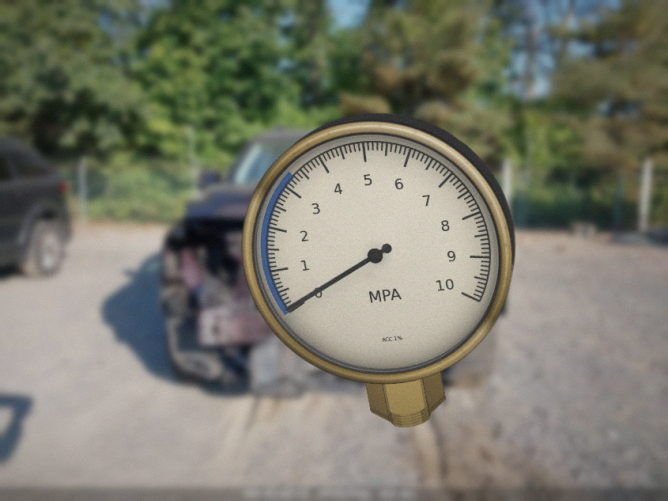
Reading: 0.1 MPa
